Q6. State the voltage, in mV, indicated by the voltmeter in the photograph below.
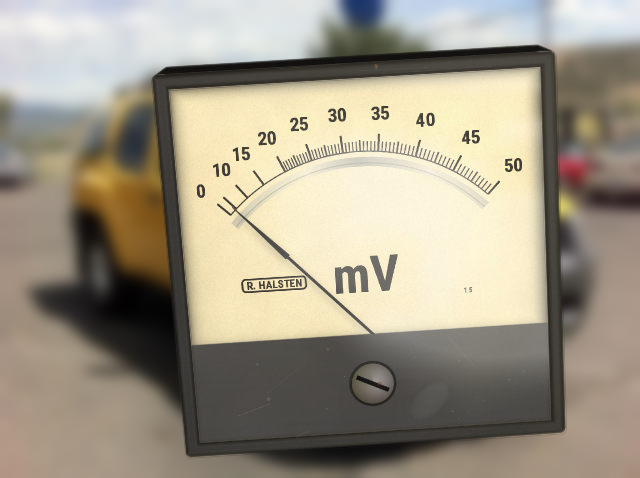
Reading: 5 mV
